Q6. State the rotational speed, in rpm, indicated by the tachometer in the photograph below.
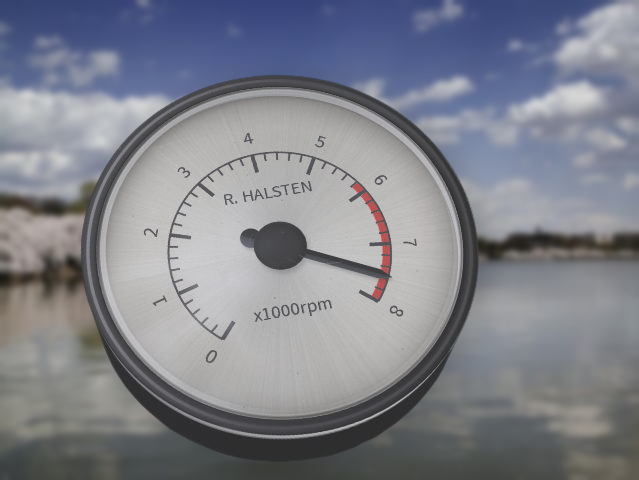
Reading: 7600 rpm
